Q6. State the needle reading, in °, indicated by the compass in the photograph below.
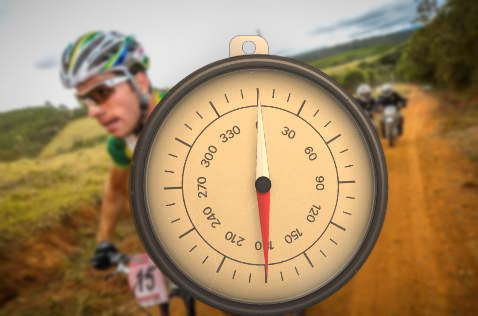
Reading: 180 °
